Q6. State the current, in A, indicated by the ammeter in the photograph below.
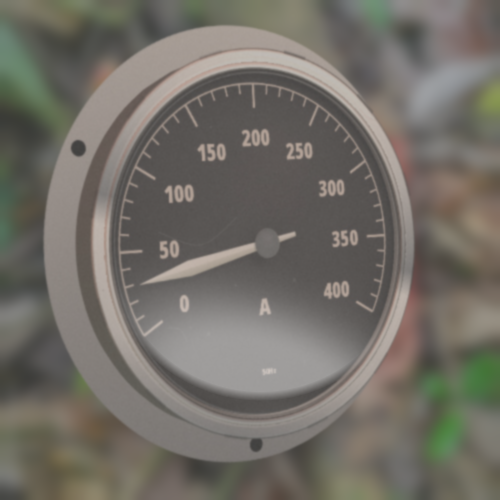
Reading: 30 A
